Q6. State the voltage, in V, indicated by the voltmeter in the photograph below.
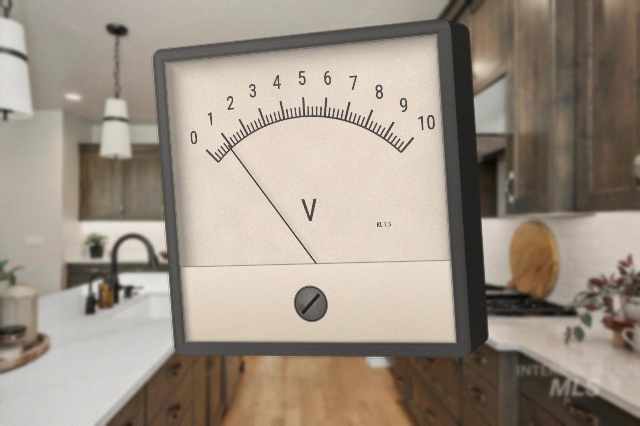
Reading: 1 V
